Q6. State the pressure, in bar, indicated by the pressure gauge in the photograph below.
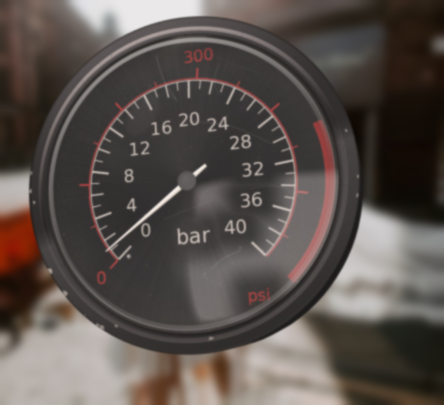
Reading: 1 bar
